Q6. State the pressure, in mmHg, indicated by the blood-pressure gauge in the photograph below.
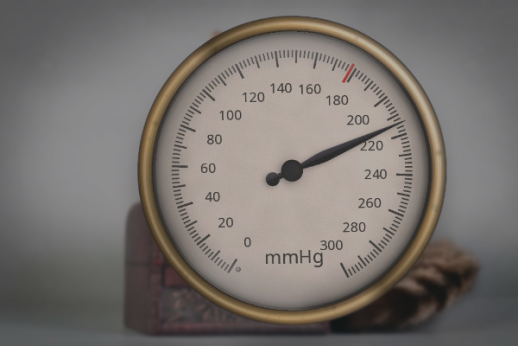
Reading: 214 mmHg
